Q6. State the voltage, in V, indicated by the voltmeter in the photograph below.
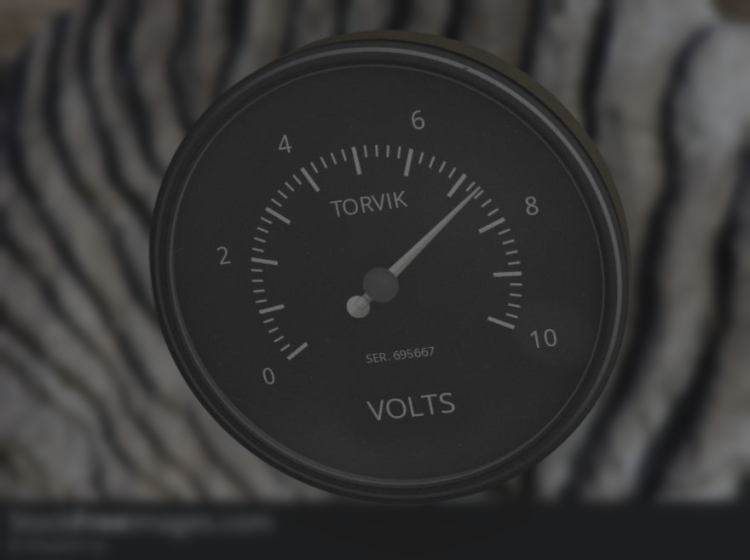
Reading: 7.3 V
